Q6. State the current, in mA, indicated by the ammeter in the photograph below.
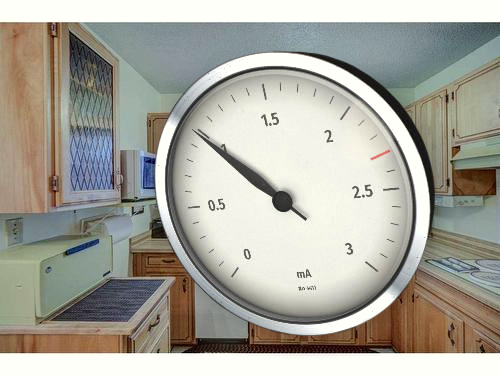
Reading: 1 mA
